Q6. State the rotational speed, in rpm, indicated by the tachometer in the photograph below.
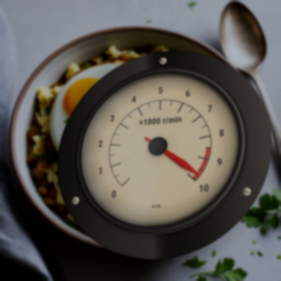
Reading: 9750 rpm
